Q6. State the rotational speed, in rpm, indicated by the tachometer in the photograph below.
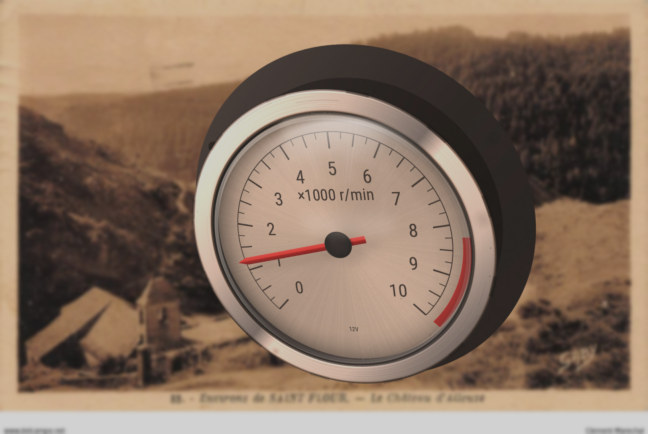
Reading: 1250 rpm
